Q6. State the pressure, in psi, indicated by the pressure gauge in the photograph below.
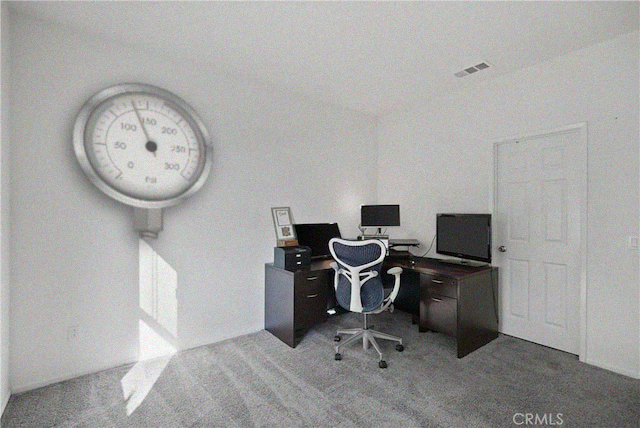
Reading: 130 psi
